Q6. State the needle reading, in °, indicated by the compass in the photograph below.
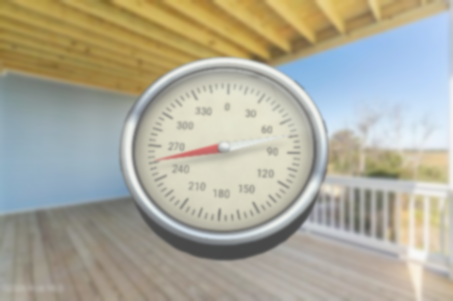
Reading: 255 °
